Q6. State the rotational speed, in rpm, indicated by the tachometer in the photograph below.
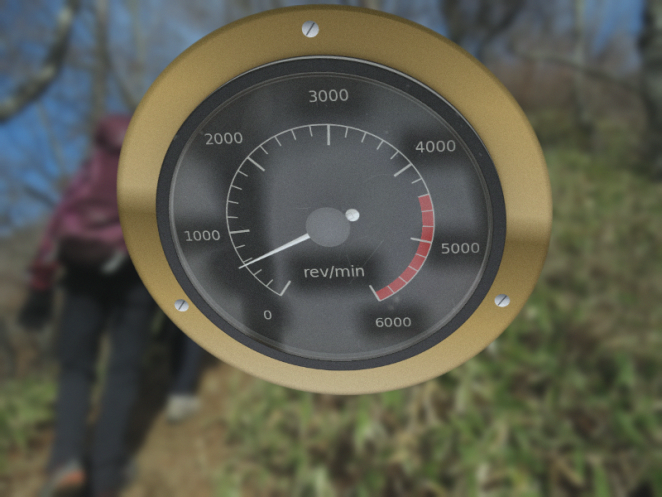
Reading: 600 rpm
